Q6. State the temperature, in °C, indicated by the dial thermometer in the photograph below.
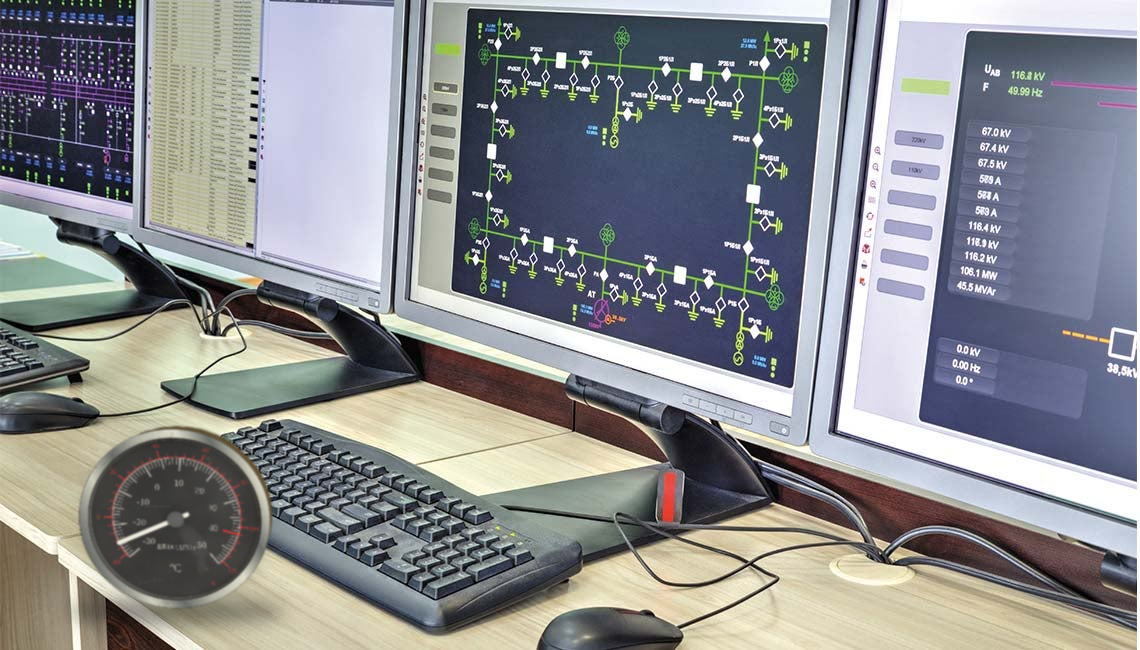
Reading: -25 °C
